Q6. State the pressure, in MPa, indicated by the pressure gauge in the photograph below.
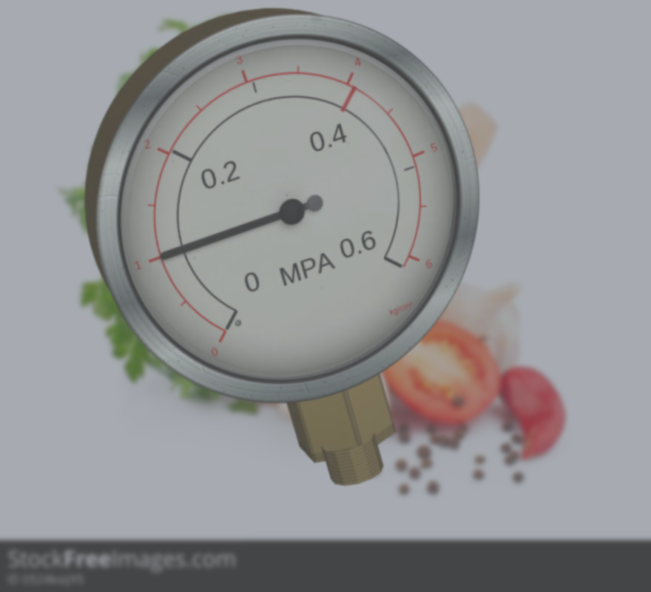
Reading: 0.1 MPa
